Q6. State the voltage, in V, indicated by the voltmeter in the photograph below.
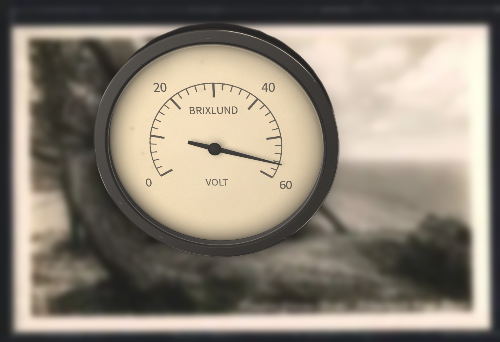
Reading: 56 V
